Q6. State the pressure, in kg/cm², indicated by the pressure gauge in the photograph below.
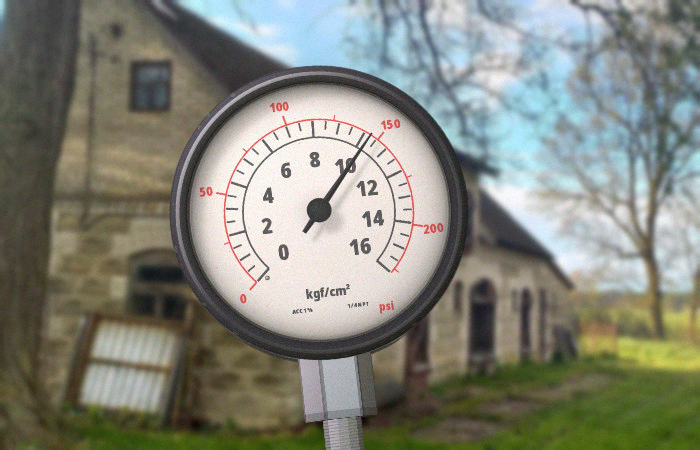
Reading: 10.25 kg/cm²
